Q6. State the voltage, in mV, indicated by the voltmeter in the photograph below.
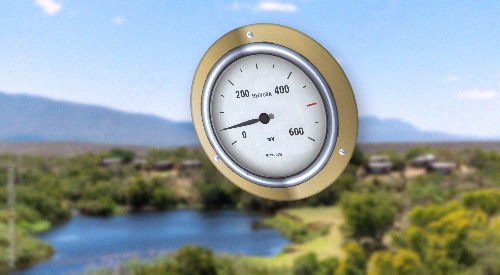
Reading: 50 mV
